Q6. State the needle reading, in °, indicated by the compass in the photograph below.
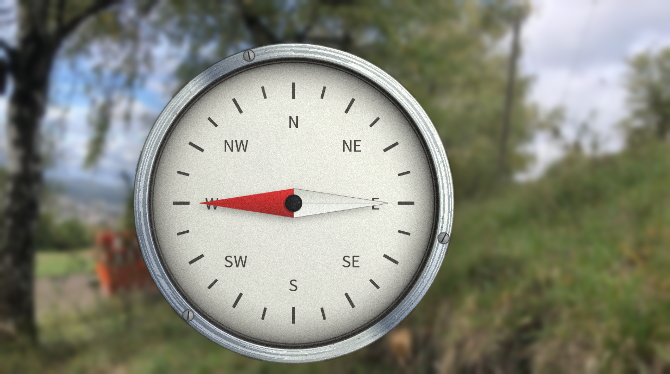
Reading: 270 °
